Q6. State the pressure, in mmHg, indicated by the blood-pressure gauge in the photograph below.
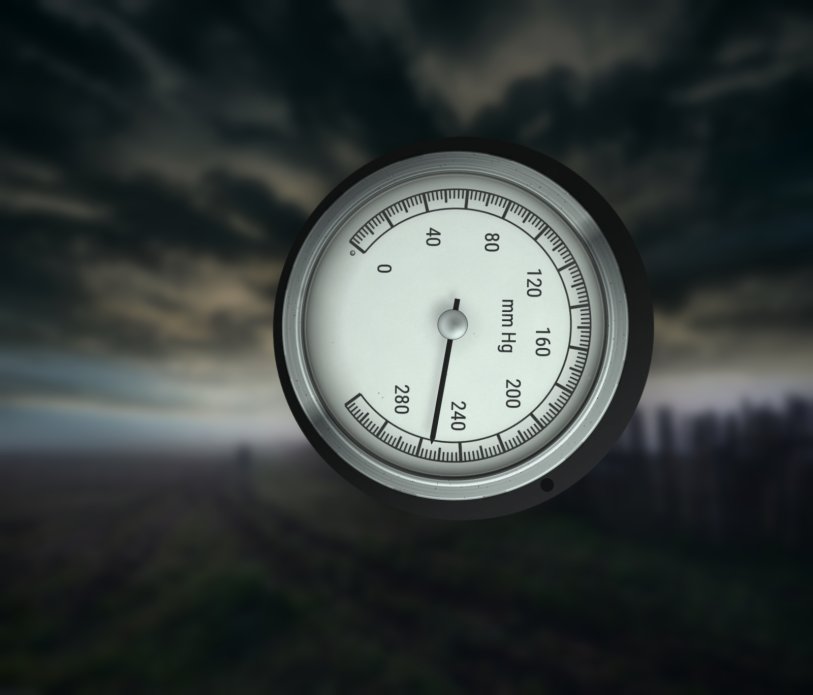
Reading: 254 mmHg
